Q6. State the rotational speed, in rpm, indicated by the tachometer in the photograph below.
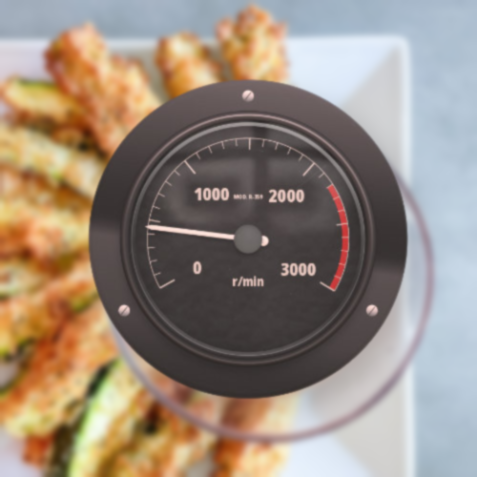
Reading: 450 rpm
